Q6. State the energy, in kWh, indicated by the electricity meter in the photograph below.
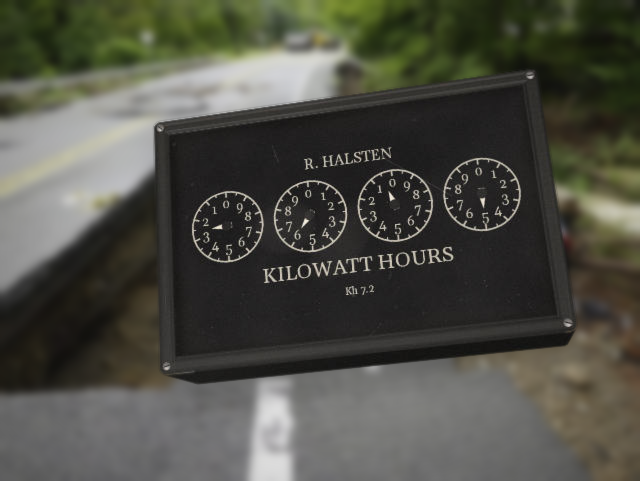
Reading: 2605 kWh
